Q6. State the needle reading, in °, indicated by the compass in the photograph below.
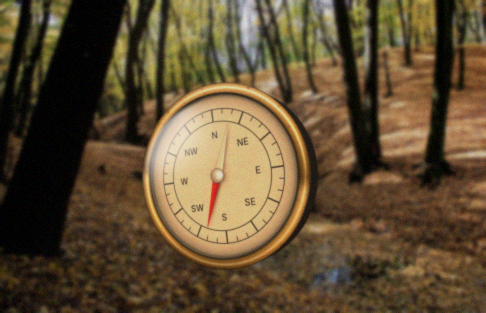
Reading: 200 °
